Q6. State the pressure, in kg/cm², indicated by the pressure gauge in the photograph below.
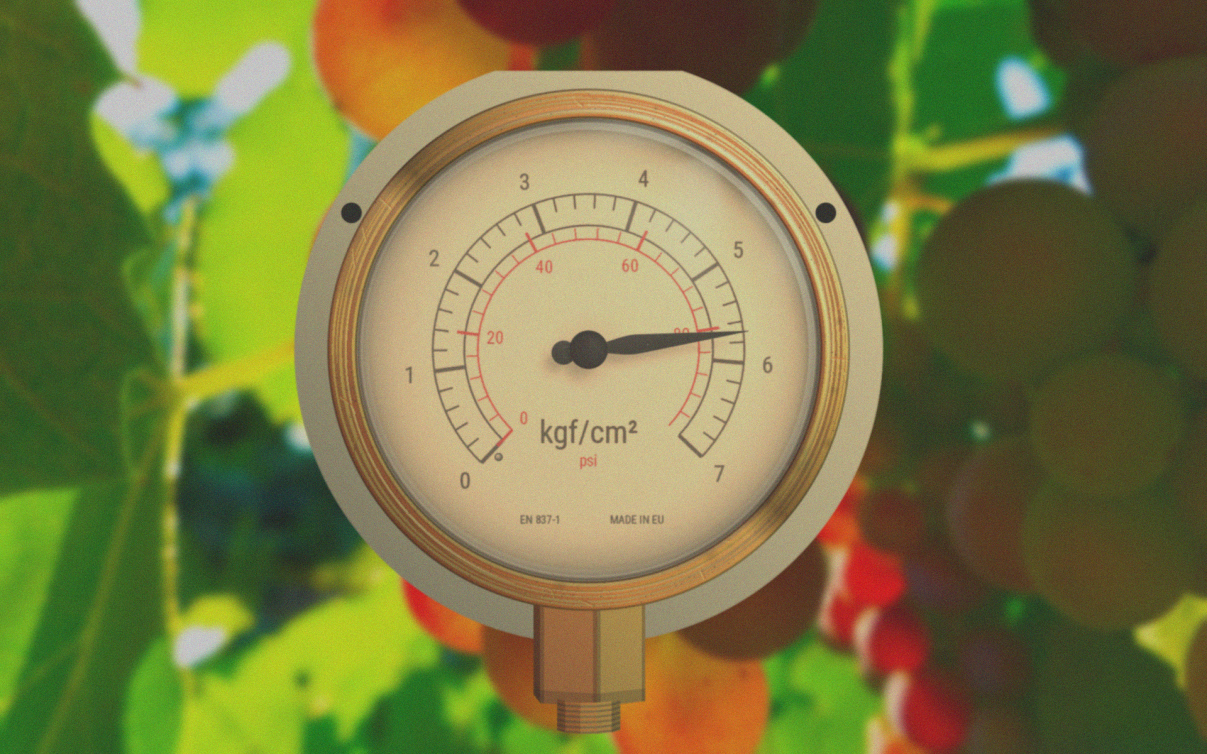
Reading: 5.7 kg/cm²
